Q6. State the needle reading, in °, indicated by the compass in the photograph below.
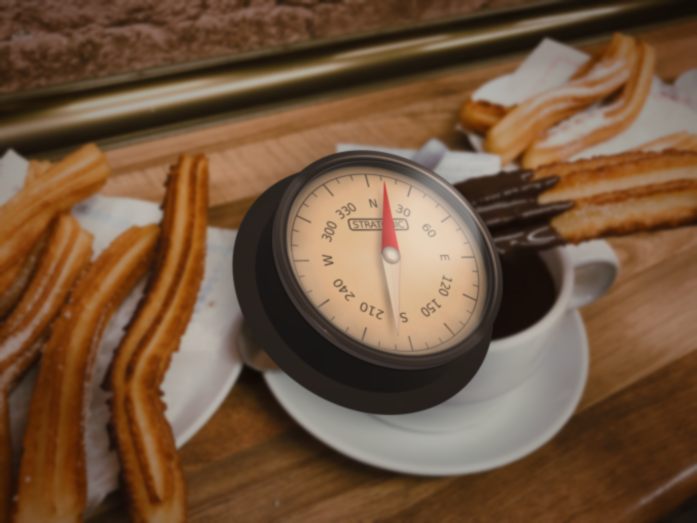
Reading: 10 °
